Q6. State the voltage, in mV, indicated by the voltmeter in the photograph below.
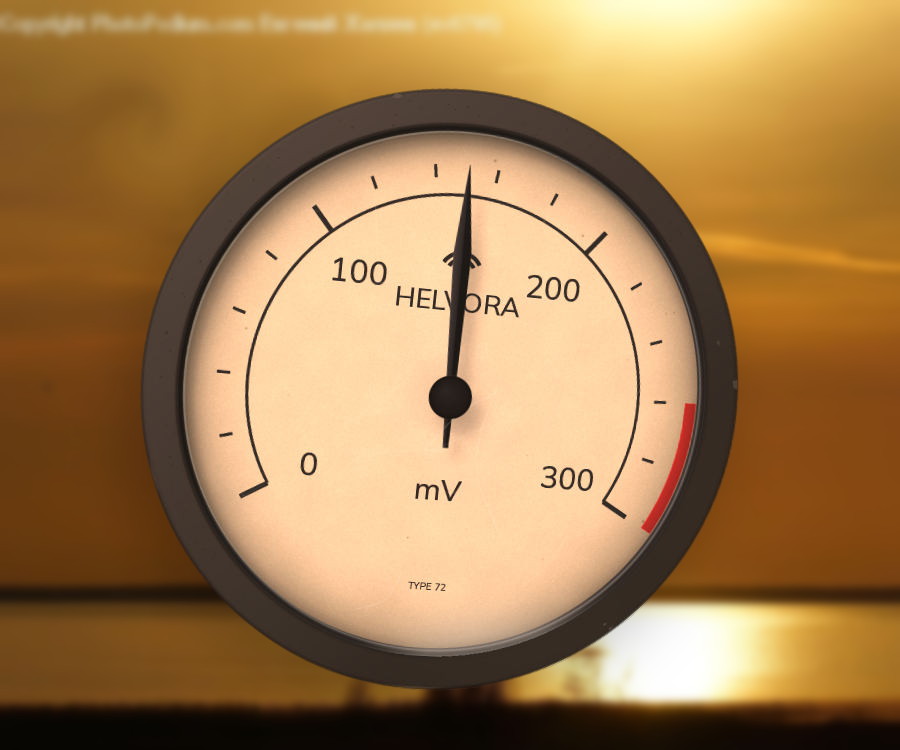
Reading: 150 mV
